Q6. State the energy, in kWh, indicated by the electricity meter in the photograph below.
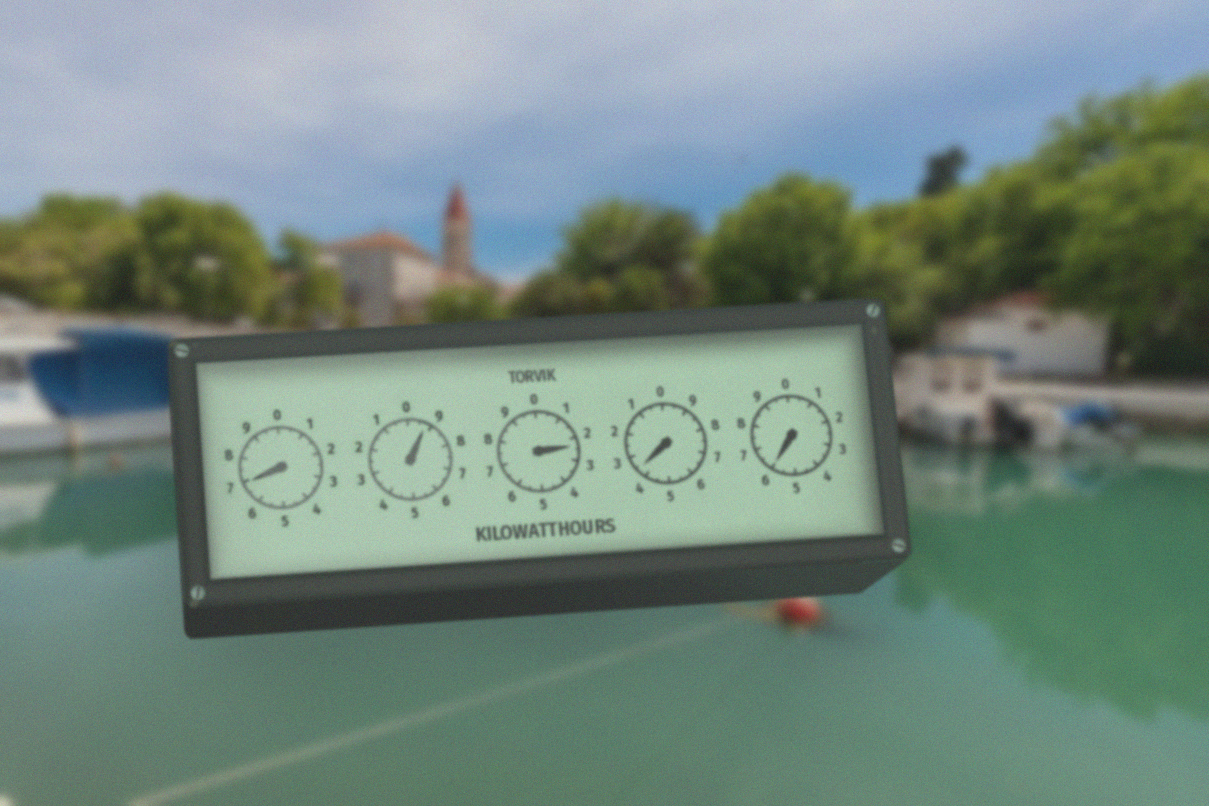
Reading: 69236 kWh
